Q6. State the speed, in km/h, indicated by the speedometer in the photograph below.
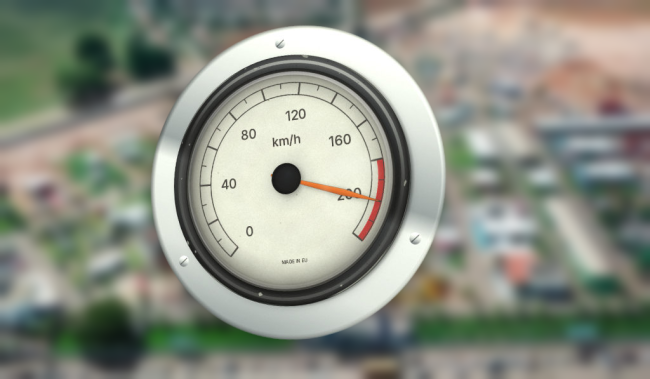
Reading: 200 km/h
